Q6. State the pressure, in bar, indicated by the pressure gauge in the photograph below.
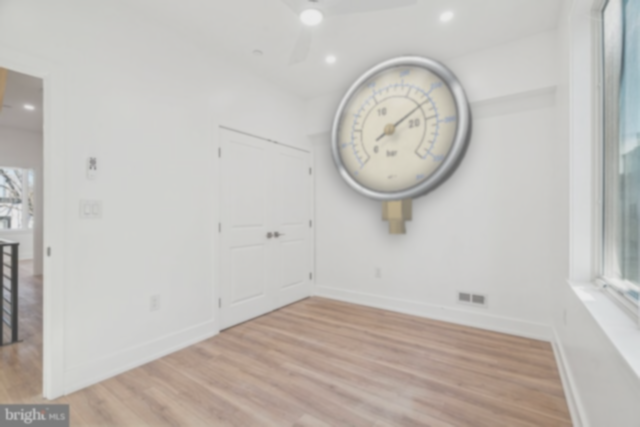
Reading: 18 bar
